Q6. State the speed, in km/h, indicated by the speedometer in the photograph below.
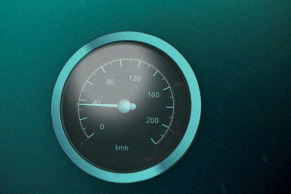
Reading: 35 km/h
